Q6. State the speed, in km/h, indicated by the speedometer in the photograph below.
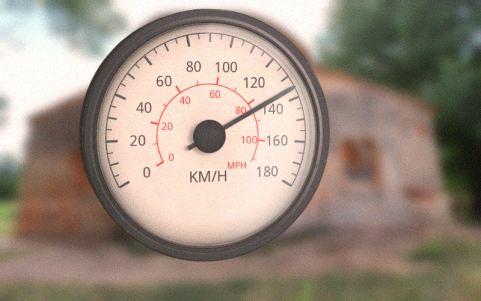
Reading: 135 km/h
